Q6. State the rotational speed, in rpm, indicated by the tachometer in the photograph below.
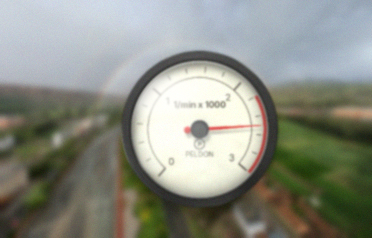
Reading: 2500 rpm
